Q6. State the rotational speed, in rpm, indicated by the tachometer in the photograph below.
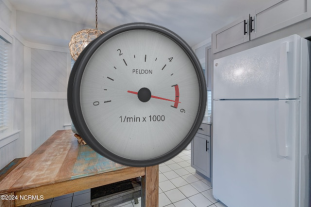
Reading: 5750 rpm
